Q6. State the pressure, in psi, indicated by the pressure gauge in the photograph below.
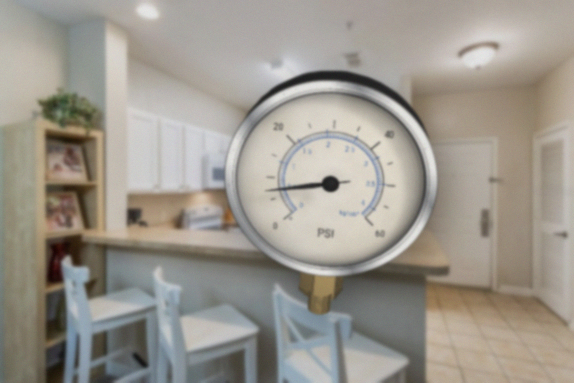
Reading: 7.5 psi
